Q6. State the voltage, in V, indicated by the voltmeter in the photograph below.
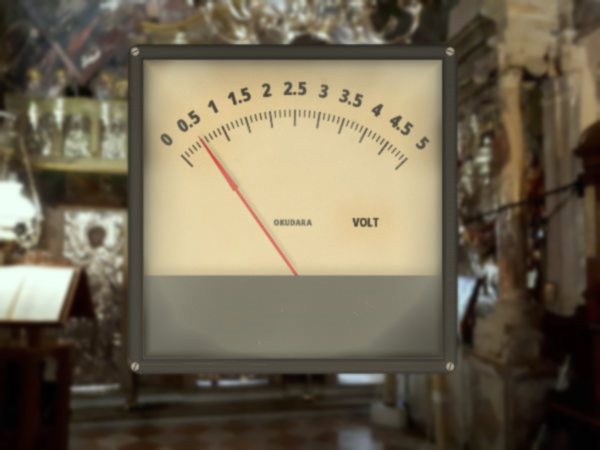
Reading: 0.5 V
